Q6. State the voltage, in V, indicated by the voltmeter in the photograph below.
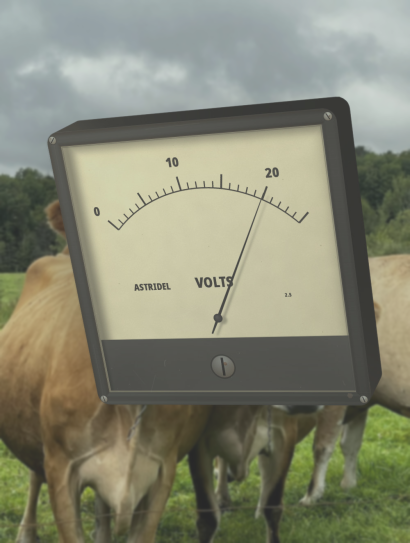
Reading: 20 V
